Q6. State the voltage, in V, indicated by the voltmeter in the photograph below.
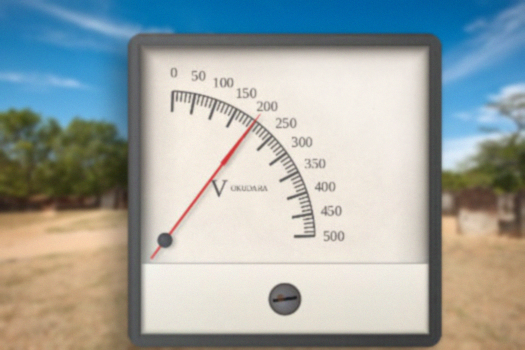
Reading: 200 V
